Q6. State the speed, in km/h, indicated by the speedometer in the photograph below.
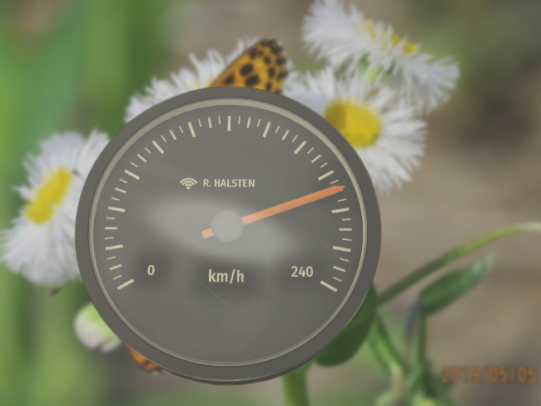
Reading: 190 km/h
